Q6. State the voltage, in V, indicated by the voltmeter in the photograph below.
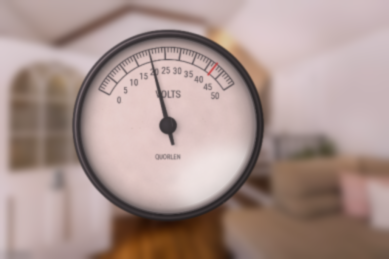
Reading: 20 V
